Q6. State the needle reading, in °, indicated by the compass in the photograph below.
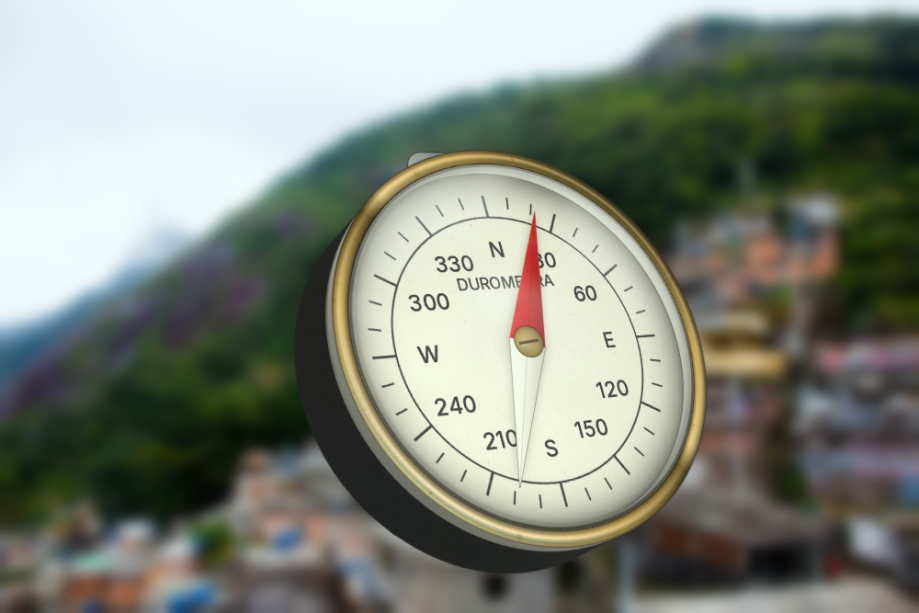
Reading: 20 °
